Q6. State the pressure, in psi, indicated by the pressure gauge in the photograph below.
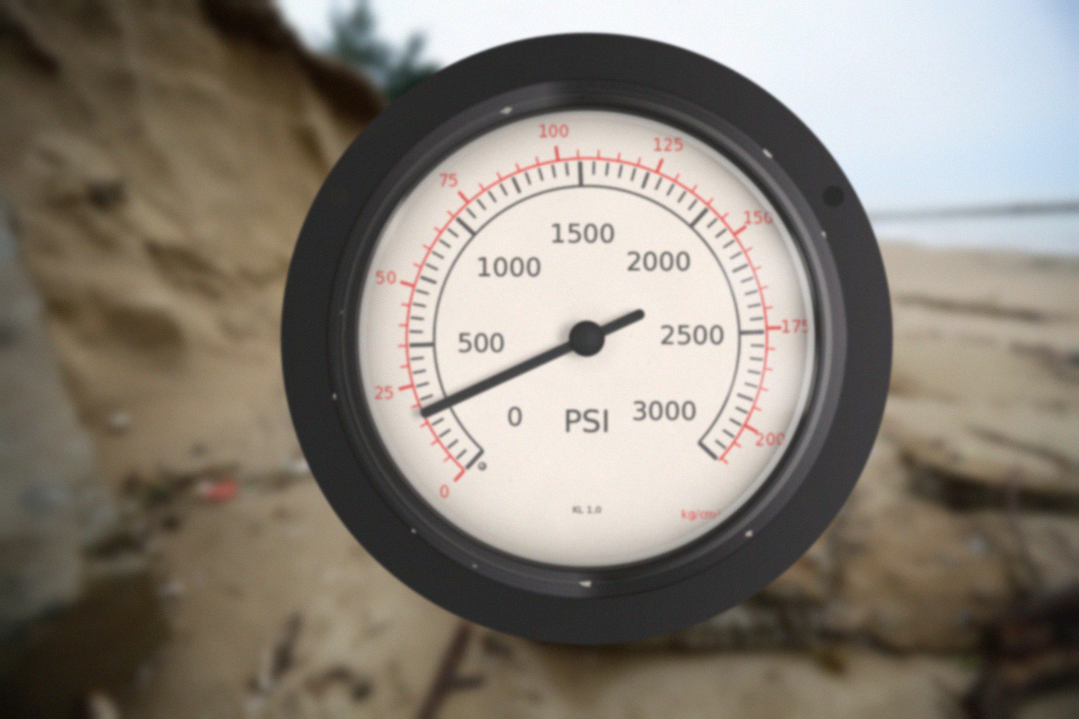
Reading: 250 psi
